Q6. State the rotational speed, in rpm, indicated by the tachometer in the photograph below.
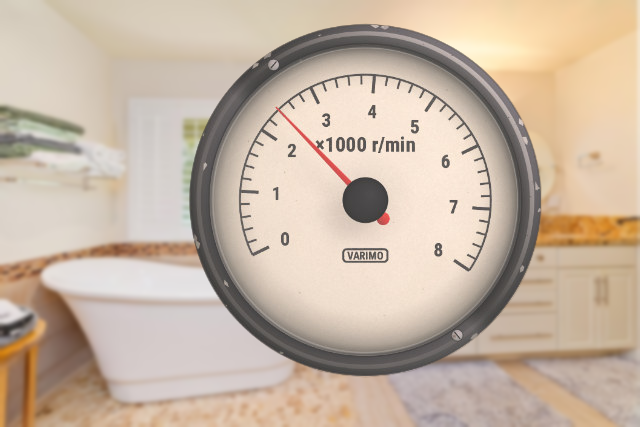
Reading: 2400 rpm
